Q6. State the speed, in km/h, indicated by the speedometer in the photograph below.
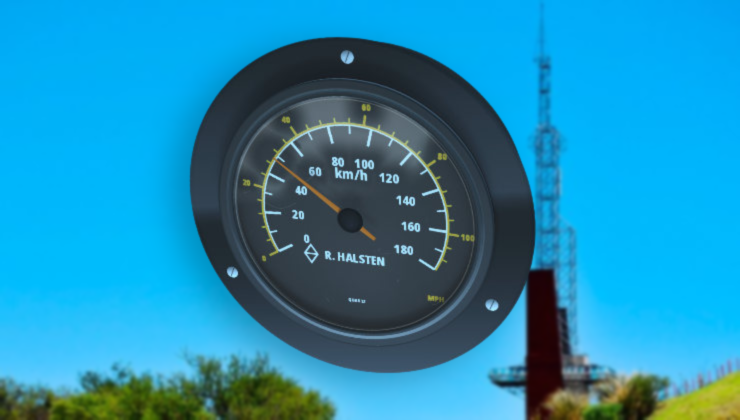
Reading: 50 km/h
